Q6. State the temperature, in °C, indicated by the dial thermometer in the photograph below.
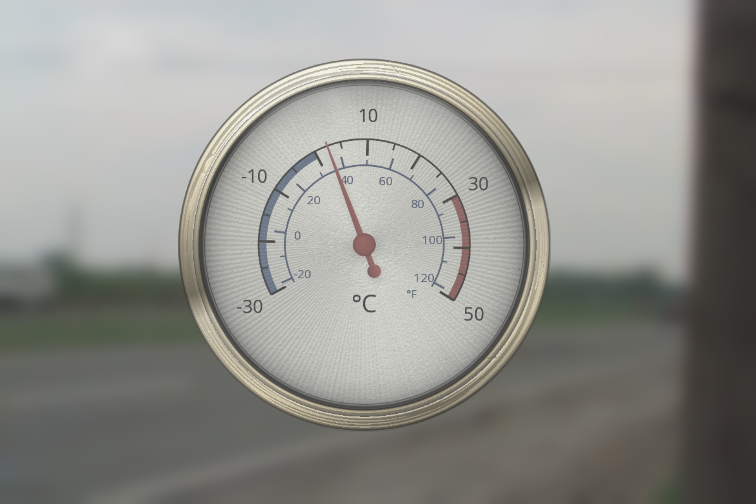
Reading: 2.5 °C
